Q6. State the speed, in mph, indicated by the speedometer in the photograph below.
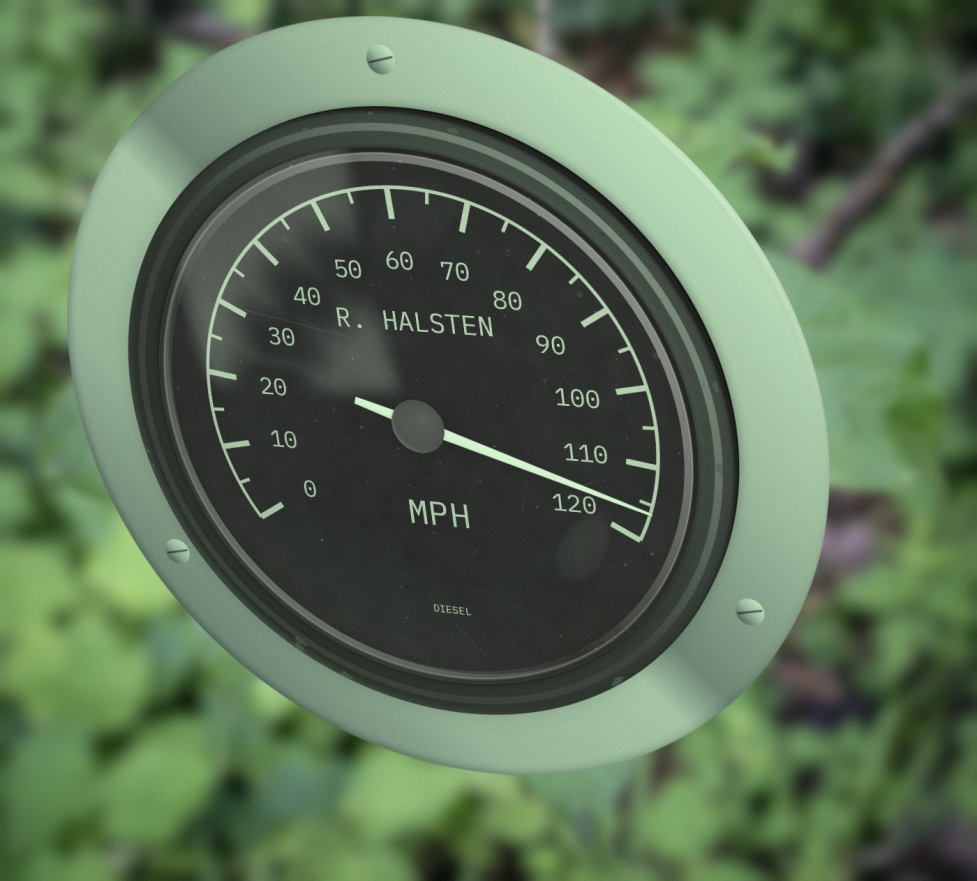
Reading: 115 mph
